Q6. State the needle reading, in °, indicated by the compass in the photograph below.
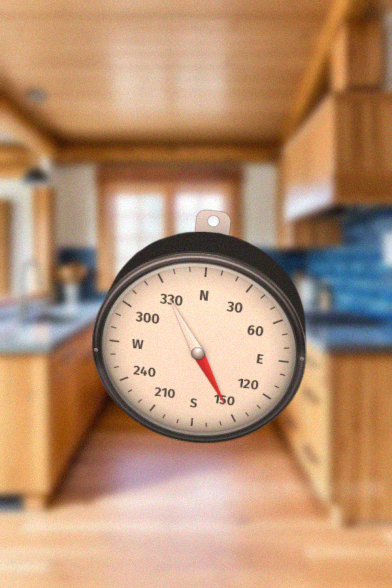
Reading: 150 °
